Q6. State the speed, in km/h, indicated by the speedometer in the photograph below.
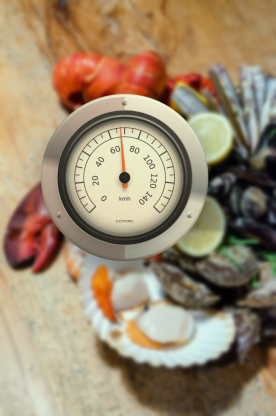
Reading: 67.5 km/h
